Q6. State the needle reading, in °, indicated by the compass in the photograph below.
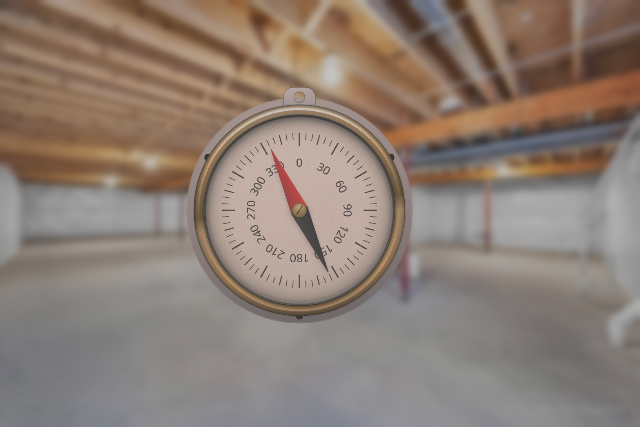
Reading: 335 °
